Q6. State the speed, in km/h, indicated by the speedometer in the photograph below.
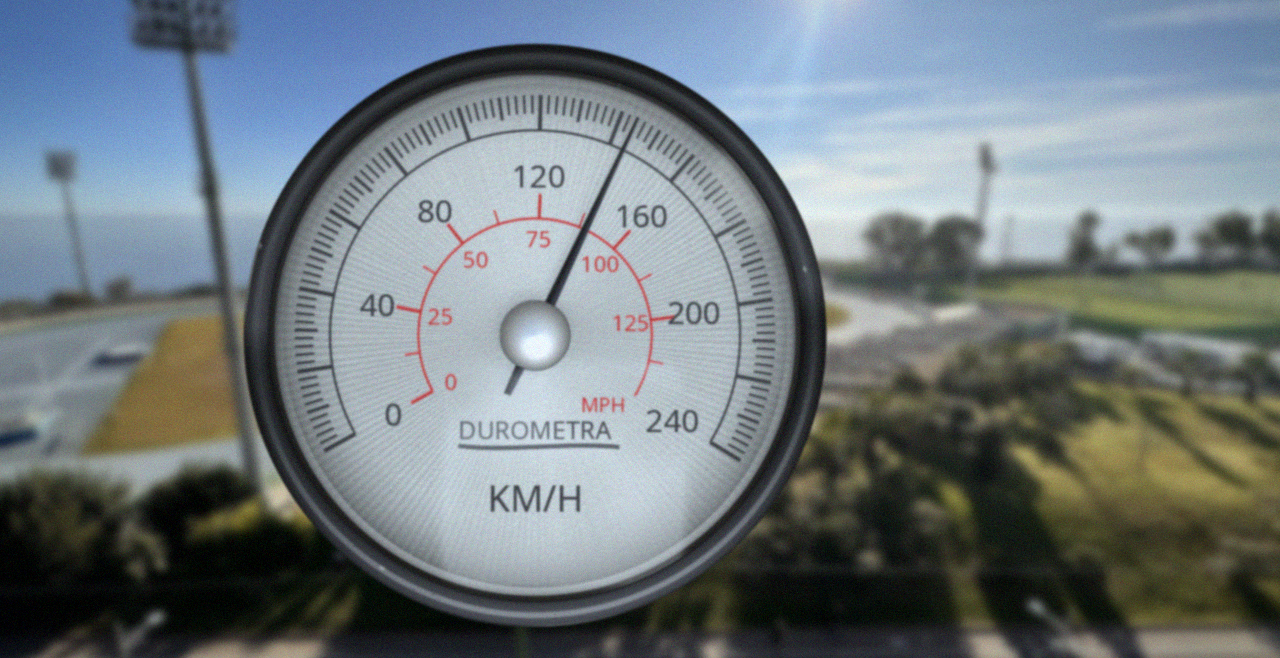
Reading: 144 km/h
